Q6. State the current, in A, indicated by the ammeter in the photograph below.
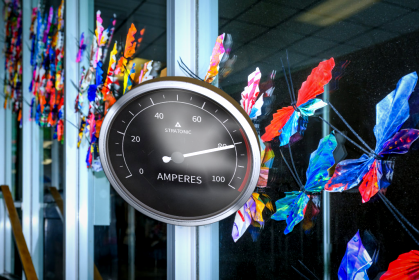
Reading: 80 A
